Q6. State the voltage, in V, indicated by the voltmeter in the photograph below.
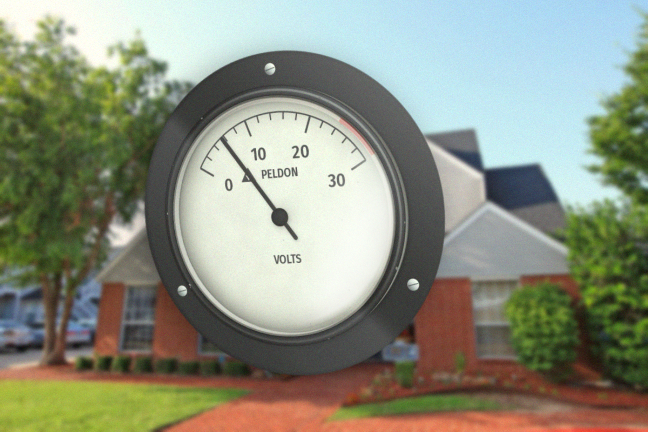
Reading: 6 V
